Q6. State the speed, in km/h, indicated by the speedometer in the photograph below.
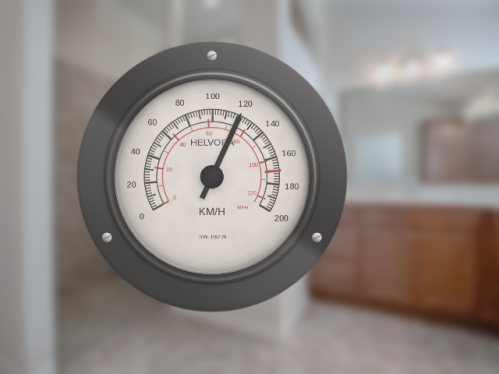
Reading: 120 km/h
